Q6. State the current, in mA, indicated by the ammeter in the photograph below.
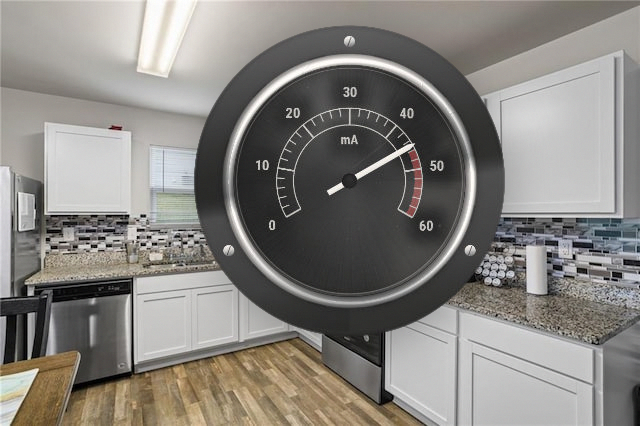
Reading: 45 mA
